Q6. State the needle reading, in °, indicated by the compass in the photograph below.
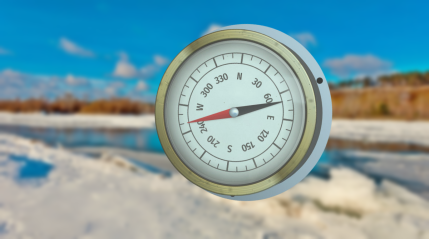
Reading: 250 °
